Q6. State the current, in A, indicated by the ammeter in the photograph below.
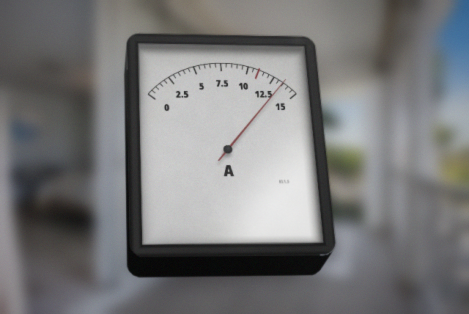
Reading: 13.5 A
